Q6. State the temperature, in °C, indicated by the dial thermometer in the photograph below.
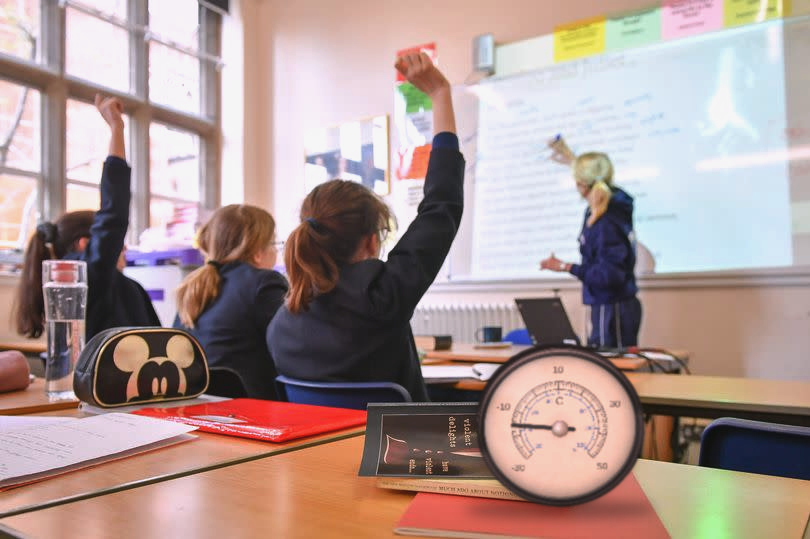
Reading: -15 °C
